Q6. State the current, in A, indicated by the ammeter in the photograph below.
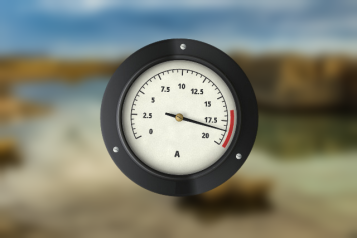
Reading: 18.5 A
